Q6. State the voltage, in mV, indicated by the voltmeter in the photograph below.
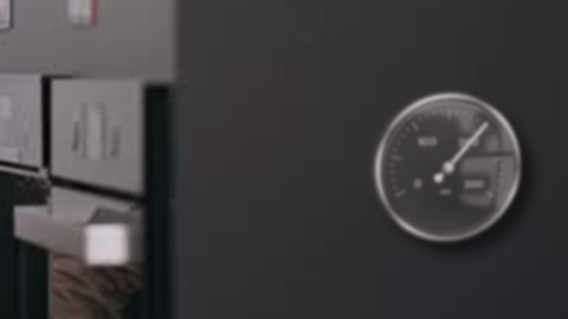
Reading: 200 mV
